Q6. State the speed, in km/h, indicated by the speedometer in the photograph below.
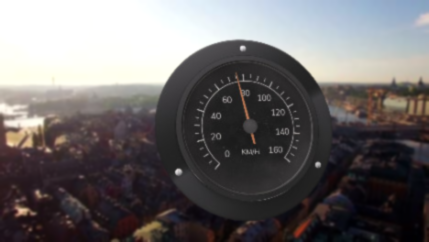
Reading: 75 km/h
